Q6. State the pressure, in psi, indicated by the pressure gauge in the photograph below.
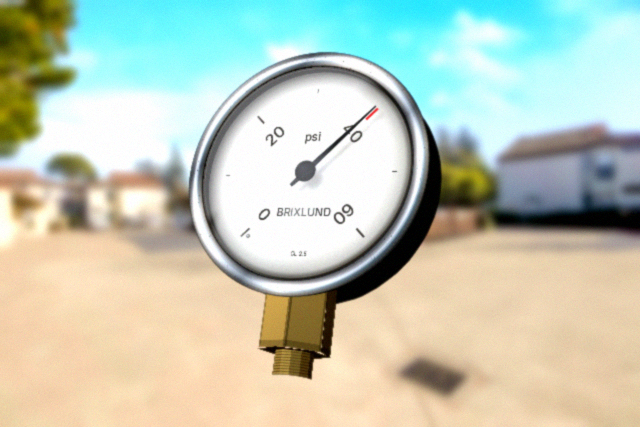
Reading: 40 psi
